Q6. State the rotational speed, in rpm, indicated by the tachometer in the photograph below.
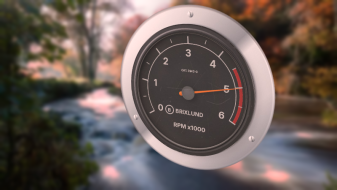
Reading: 5000 rpm
